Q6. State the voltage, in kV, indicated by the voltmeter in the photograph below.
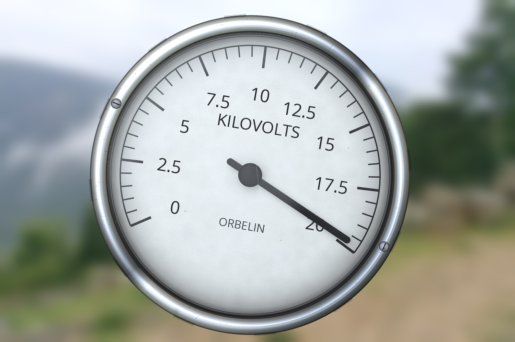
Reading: 19.75 kV
